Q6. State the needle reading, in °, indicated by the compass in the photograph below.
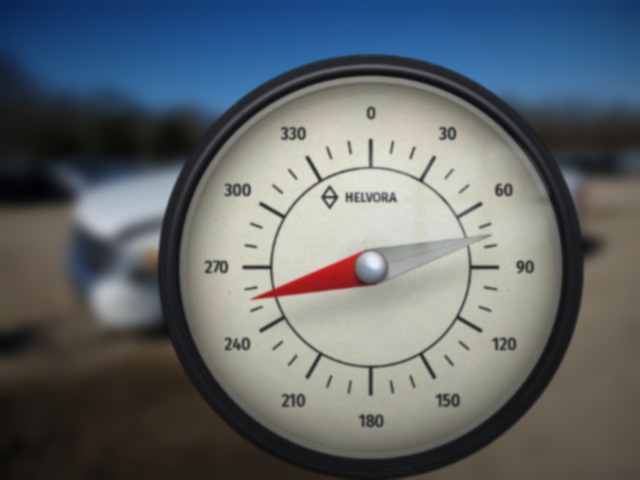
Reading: 255 °
